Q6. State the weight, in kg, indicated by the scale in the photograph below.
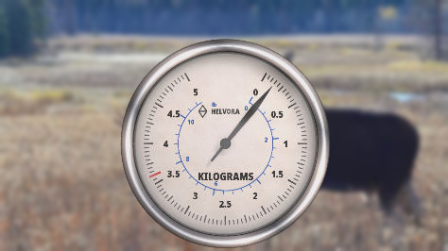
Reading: 0.15 kg
